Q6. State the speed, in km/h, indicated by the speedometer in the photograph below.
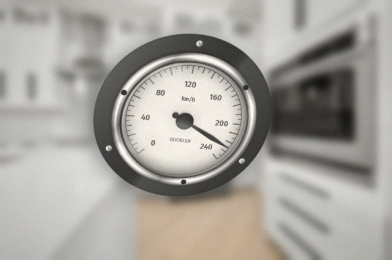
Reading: 225 km/h
